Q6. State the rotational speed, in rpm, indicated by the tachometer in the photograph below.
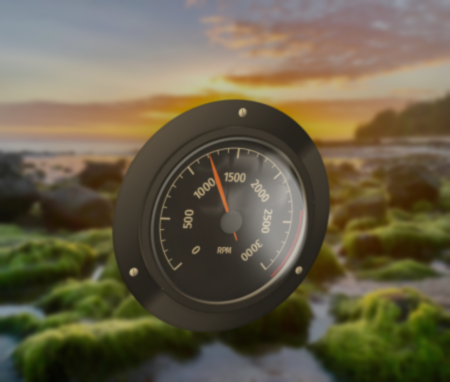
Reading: 1200 rpm
